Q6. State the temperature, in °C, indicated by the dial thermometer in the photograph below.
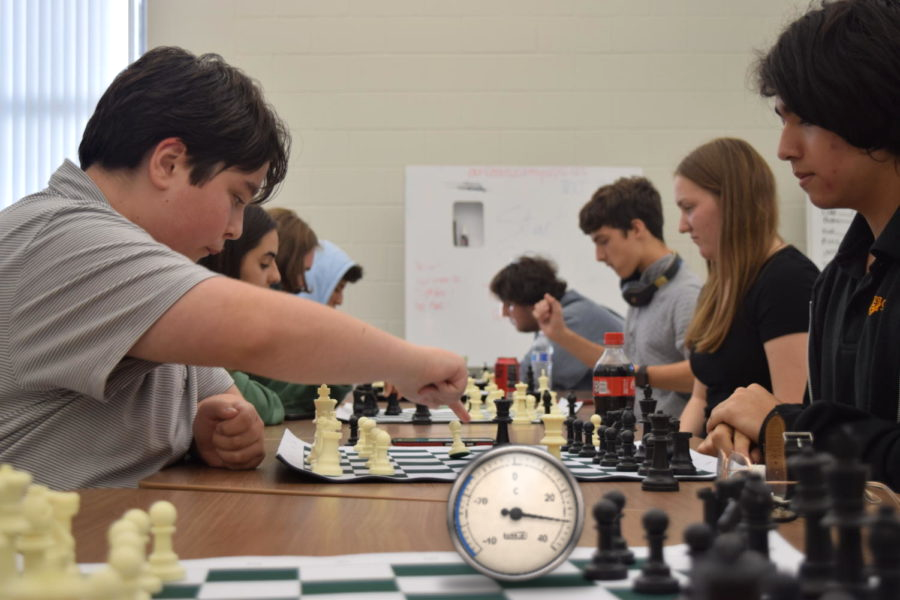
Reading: 30 °C
